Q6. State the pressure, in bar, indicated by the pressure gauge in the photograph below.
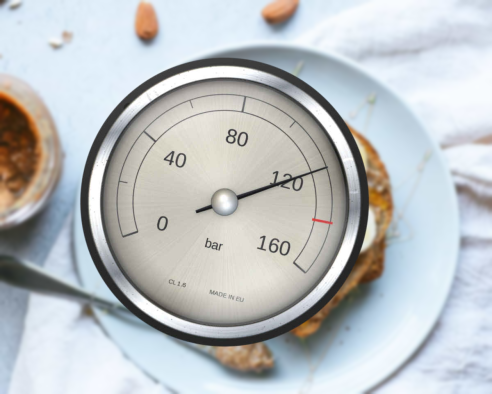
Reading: 120 bar
